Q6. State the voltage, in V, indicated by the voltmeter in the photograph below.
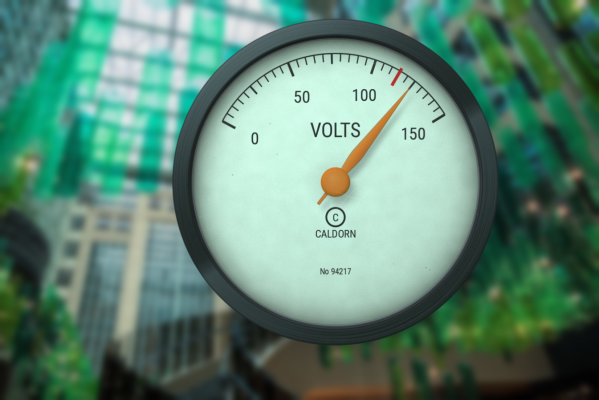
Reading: 125 V
